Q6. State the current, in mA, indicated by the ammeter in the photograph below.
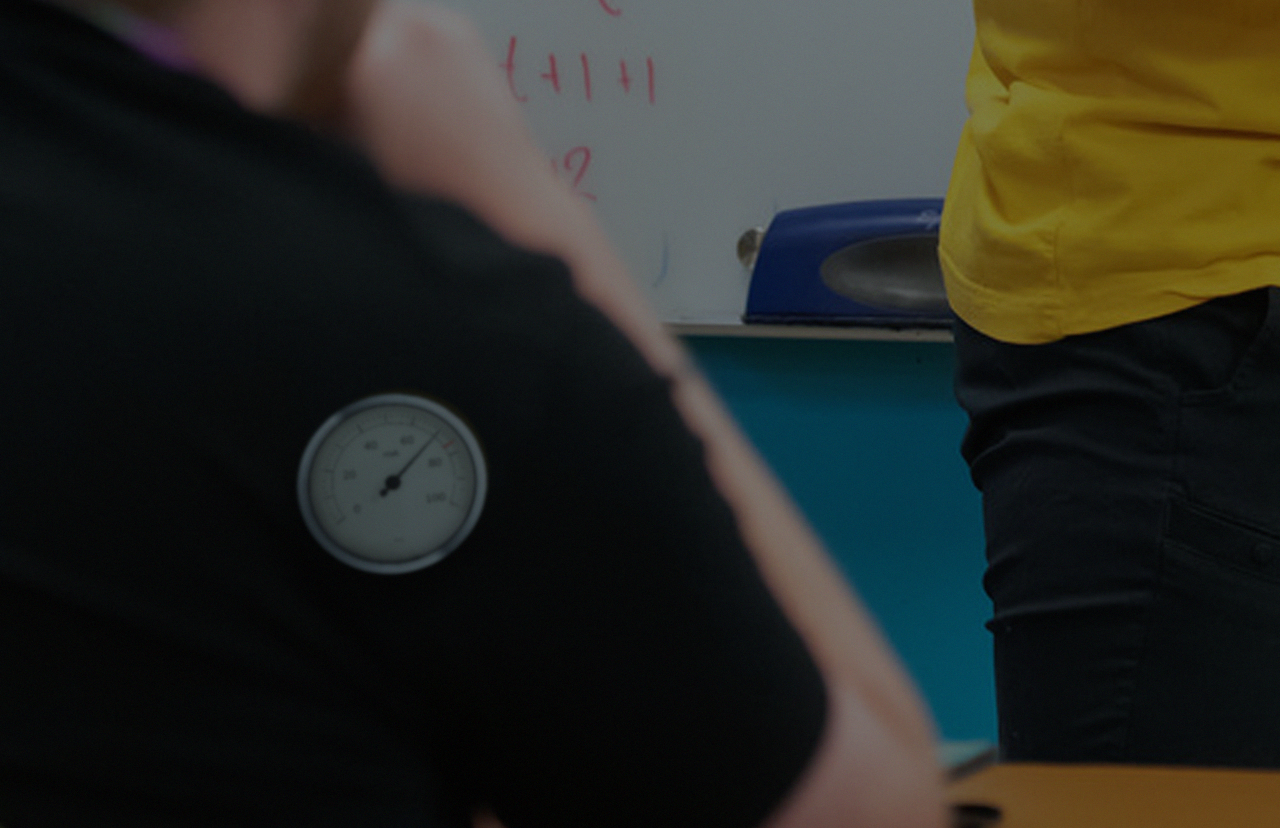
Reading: 70 mA
